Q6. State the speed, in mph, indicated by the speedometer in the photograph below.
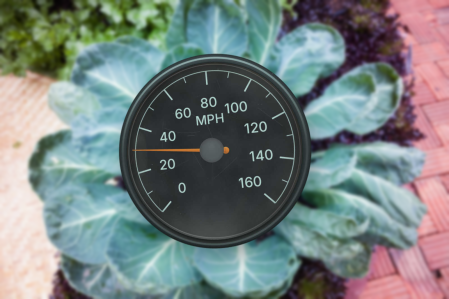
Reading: 30 mph
